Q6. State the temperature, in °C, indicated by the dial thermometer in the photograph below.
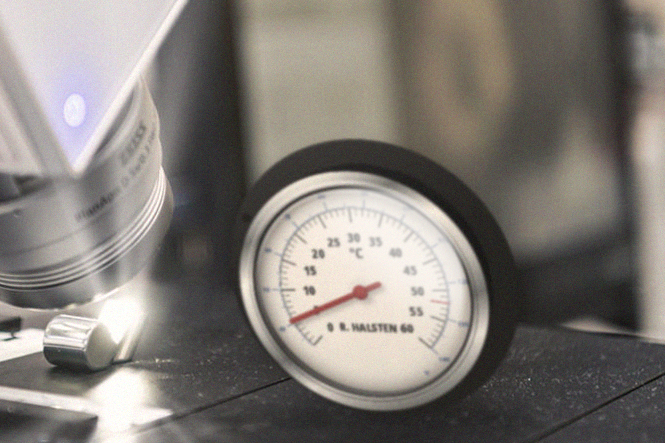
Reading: 5 °C
